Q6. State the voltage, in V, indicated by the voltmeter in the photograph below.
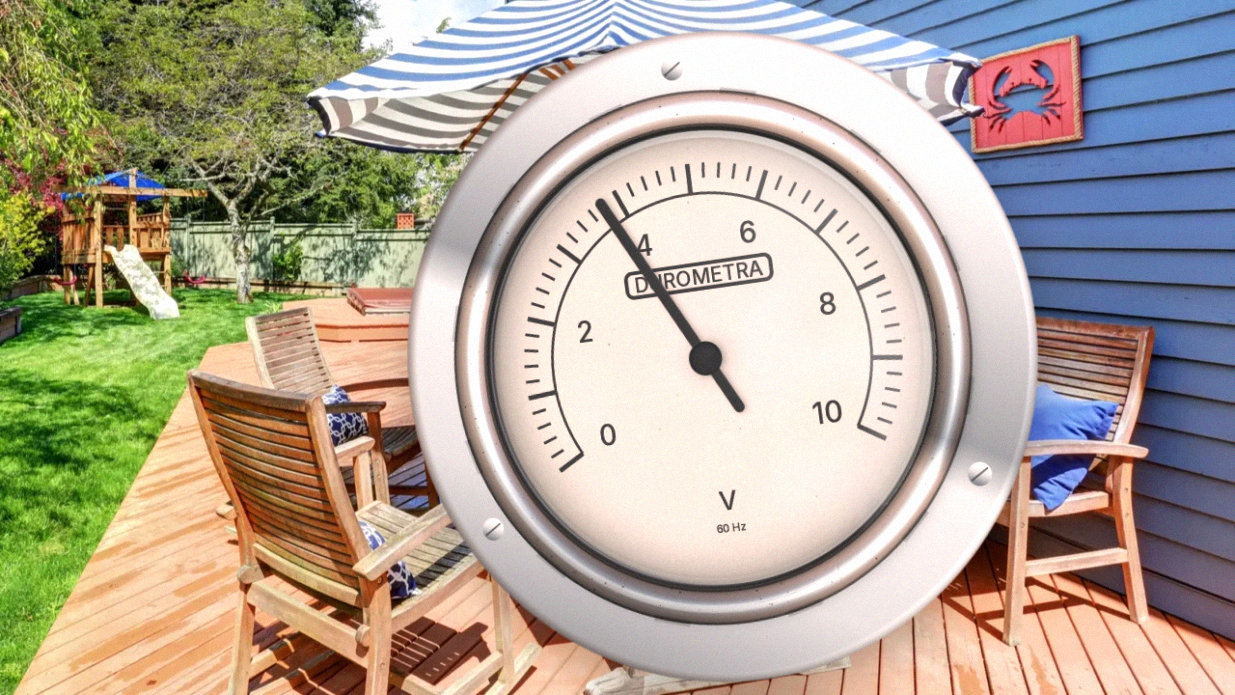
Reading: 3.8 V
